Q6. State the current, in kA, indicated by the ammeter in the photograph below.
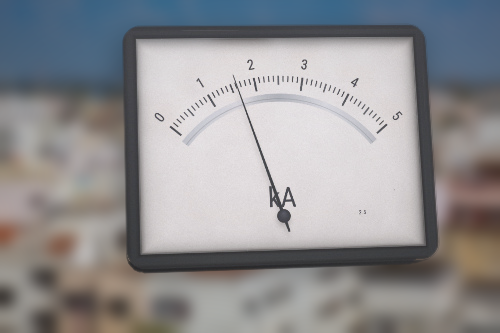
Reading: 1.6 kA
